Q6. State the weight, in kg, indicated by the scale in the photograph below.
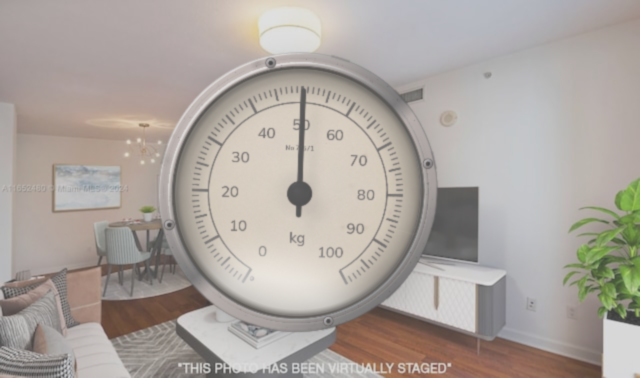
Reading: 50 kg
